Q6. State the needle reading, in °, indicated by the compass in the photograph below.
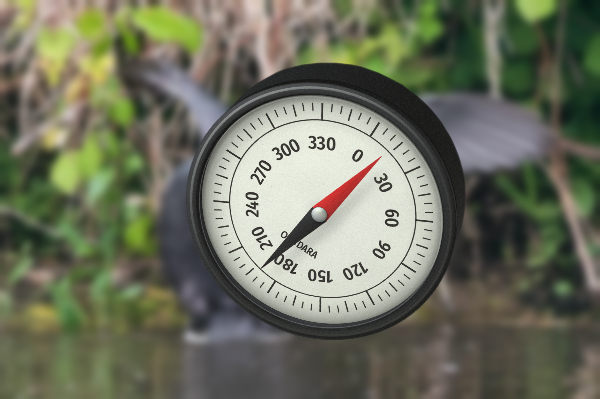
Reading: 12.5 °
